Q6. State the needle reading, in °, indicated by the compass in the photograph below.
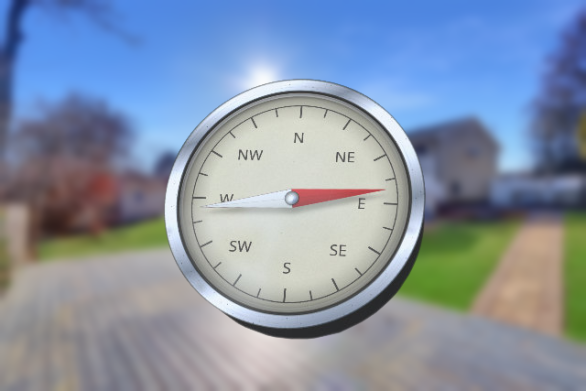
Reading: 82.5 °
